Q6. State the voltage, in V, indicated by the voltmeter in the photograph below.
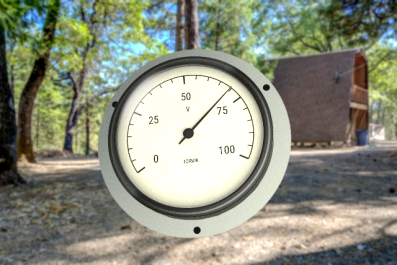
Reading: 70 V
